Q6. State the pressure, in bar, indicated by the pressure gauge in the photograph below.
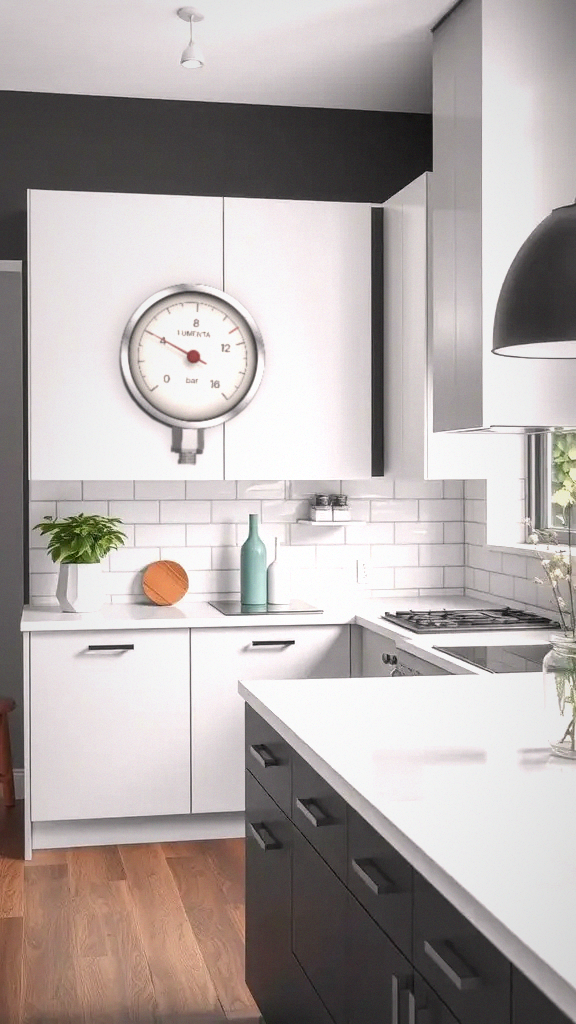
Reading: 4 bar
